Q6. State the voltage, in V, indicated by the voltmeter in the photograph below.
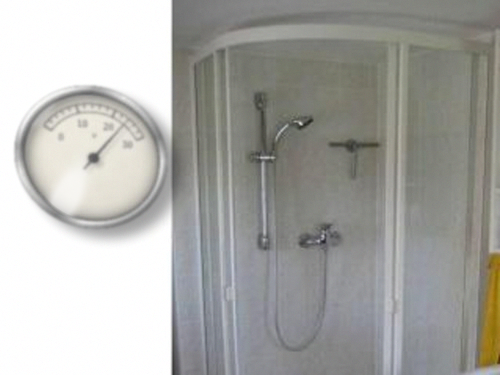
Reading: 24 V
